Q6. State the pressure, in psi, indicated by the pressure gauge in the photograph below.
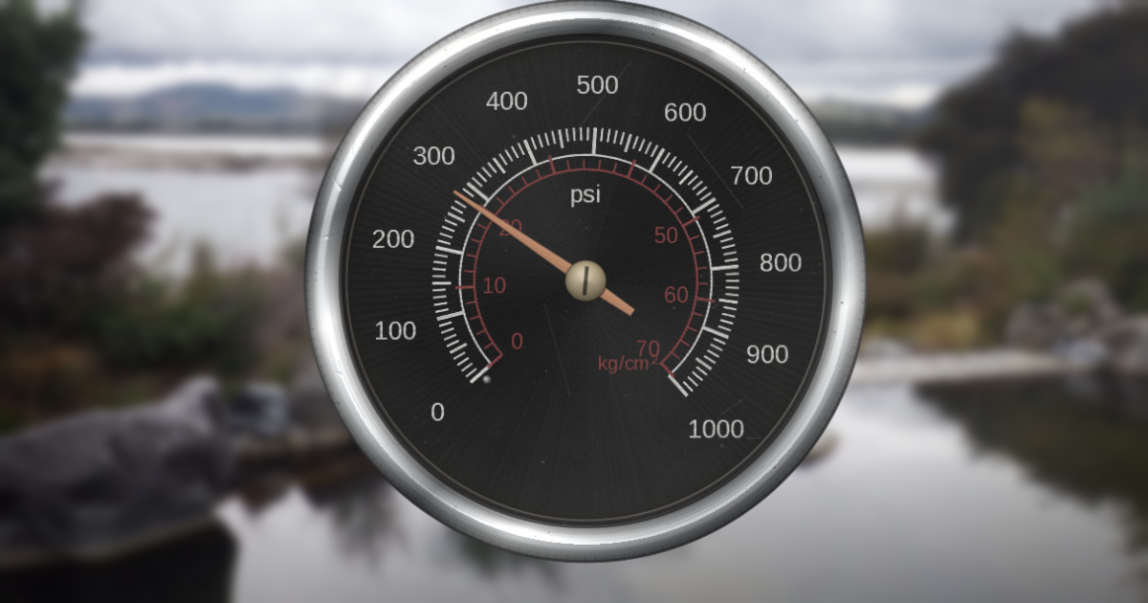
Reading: 280 psi
